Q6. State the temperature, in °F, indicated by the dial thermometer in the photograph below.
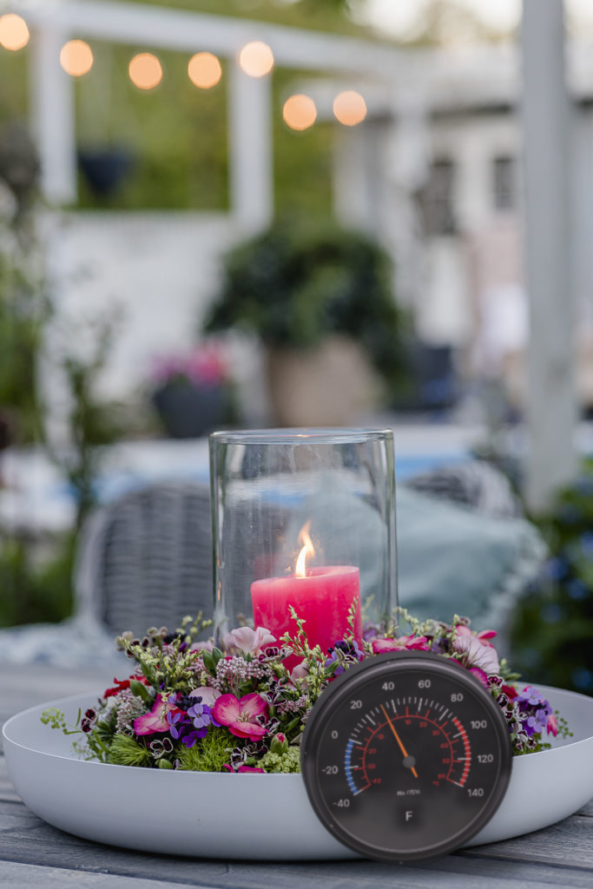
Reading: 32 °F
